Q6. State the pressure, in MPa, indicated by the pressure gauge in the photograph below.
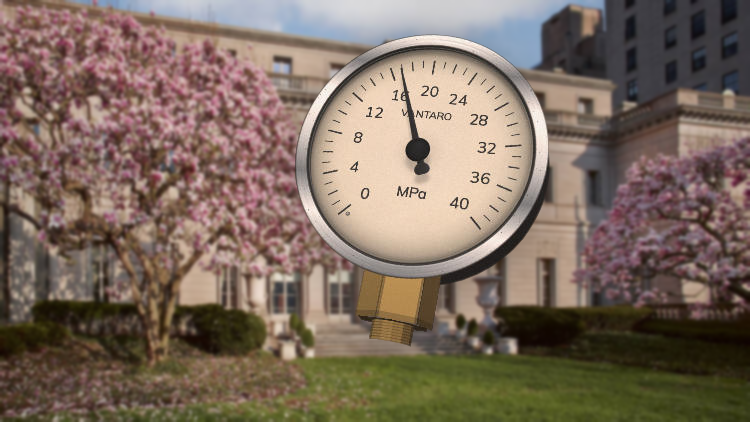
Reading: 17 MPa
